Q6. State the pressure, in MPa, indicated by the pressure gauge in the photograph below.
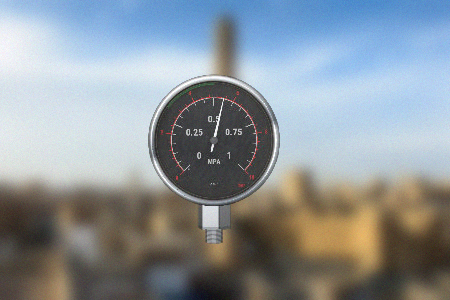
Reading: 0.55 MPa
